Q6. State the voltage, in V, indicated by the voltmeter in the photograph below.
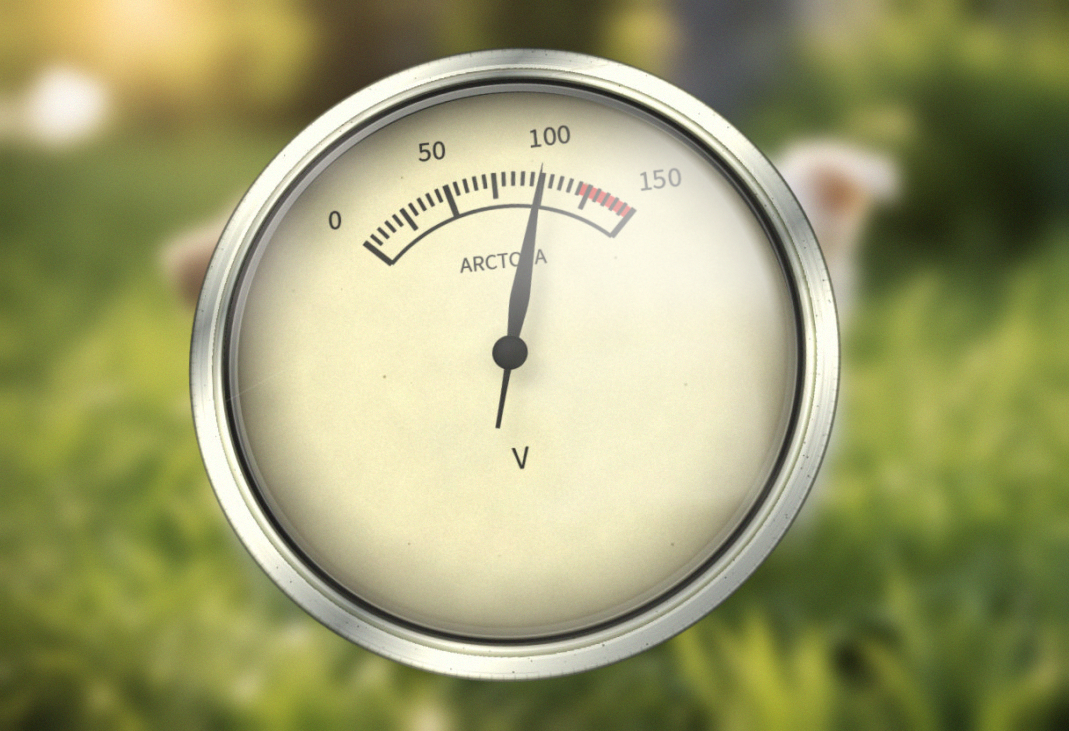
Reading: 100 V
